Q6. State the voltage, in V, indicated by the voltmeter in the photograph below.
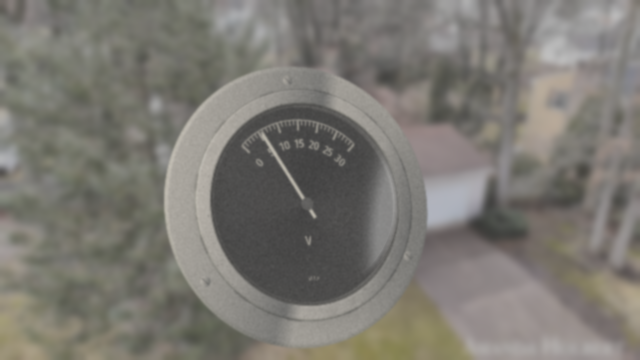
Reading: 5 V
